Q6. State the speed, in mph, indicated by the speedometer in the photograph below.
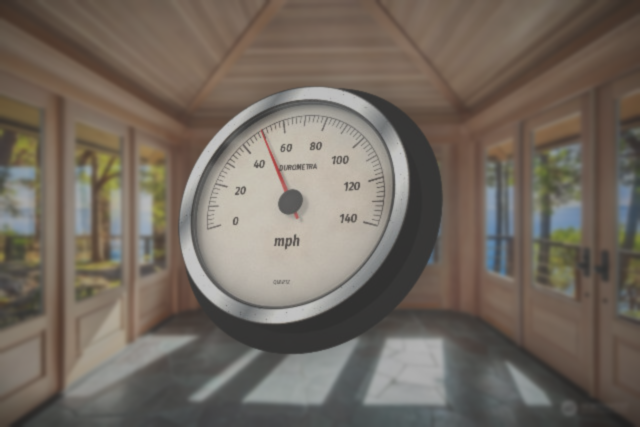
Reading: 50 mph
